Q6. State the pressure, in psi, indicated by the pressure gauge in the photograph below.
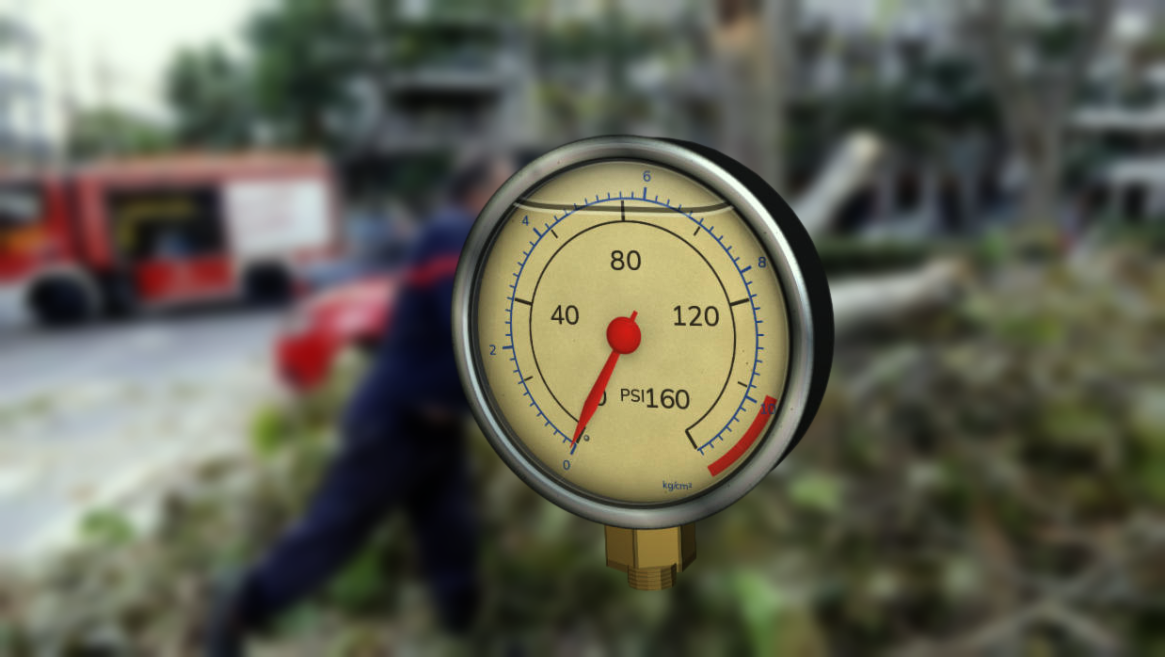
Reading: 0 psi
